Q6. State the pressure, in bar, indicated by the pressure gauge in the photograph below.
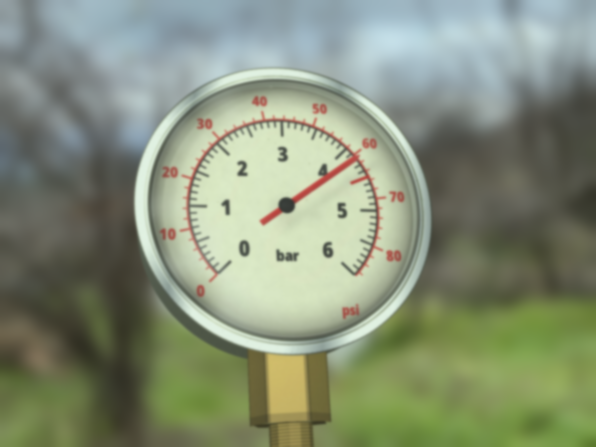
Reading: 4.2 bar
